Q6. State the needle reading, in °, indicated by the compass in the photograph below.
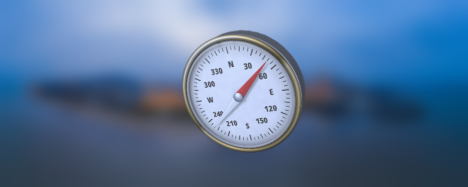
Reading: 50 °
